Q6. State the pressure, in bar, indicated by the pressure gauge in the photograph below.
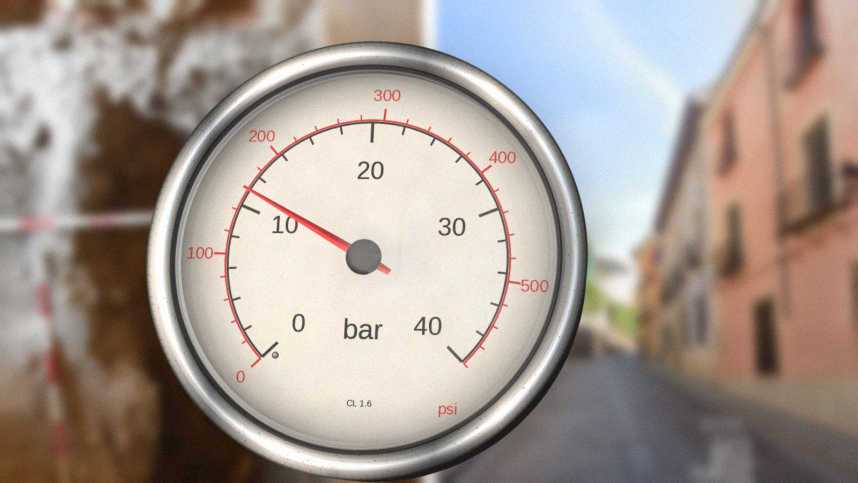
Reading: 11 bar
